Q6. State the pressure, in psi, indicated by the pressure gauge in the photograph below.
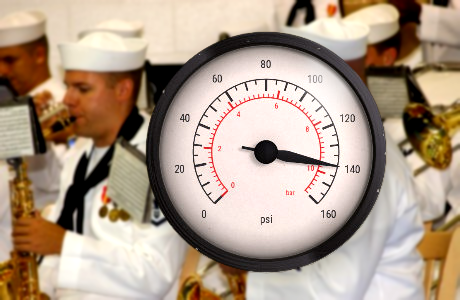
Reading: 140 psi
